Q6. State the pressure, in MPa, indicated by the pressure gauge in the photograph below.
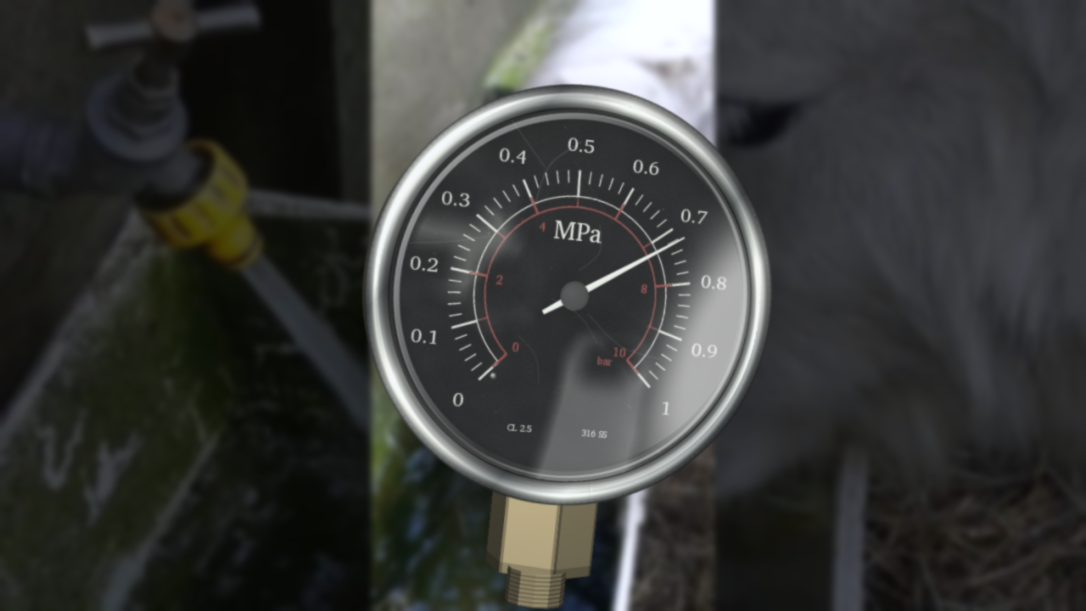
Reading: 0.72 MPa
